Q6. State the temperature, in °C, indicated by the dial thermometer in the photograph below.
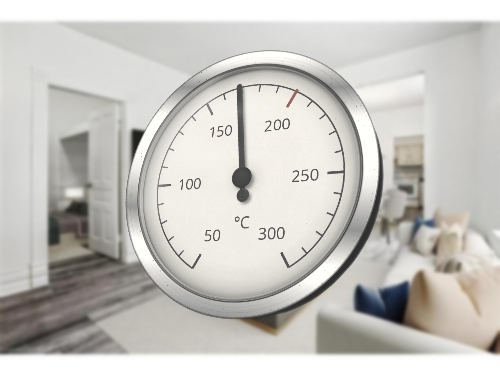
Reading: 170 °C
